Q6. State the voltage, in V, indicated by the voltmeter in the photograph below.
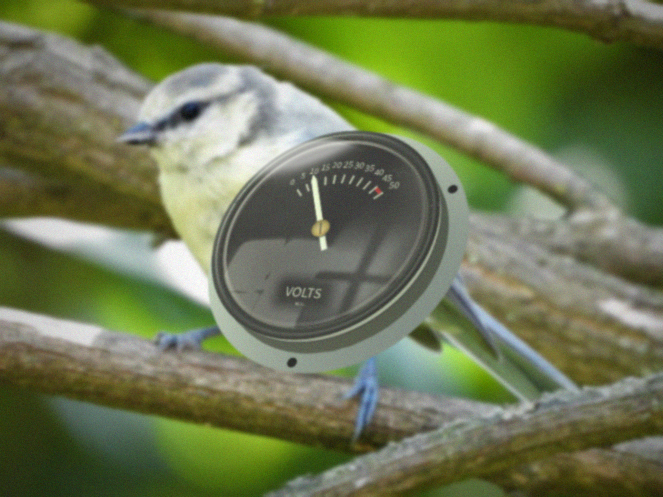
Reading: 10 V
